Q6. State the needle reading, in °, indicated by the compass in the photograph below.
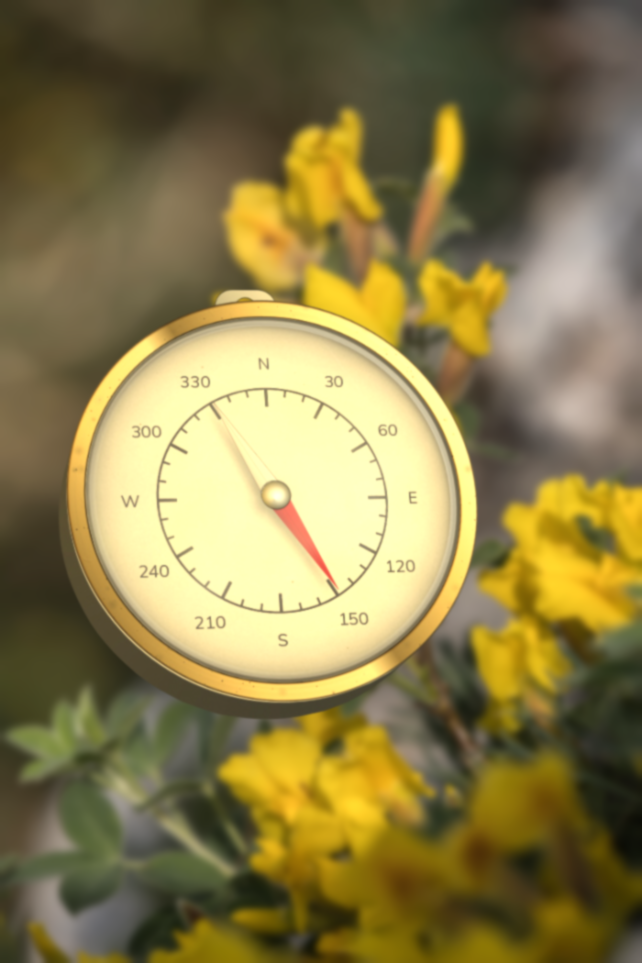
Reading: 150 °
